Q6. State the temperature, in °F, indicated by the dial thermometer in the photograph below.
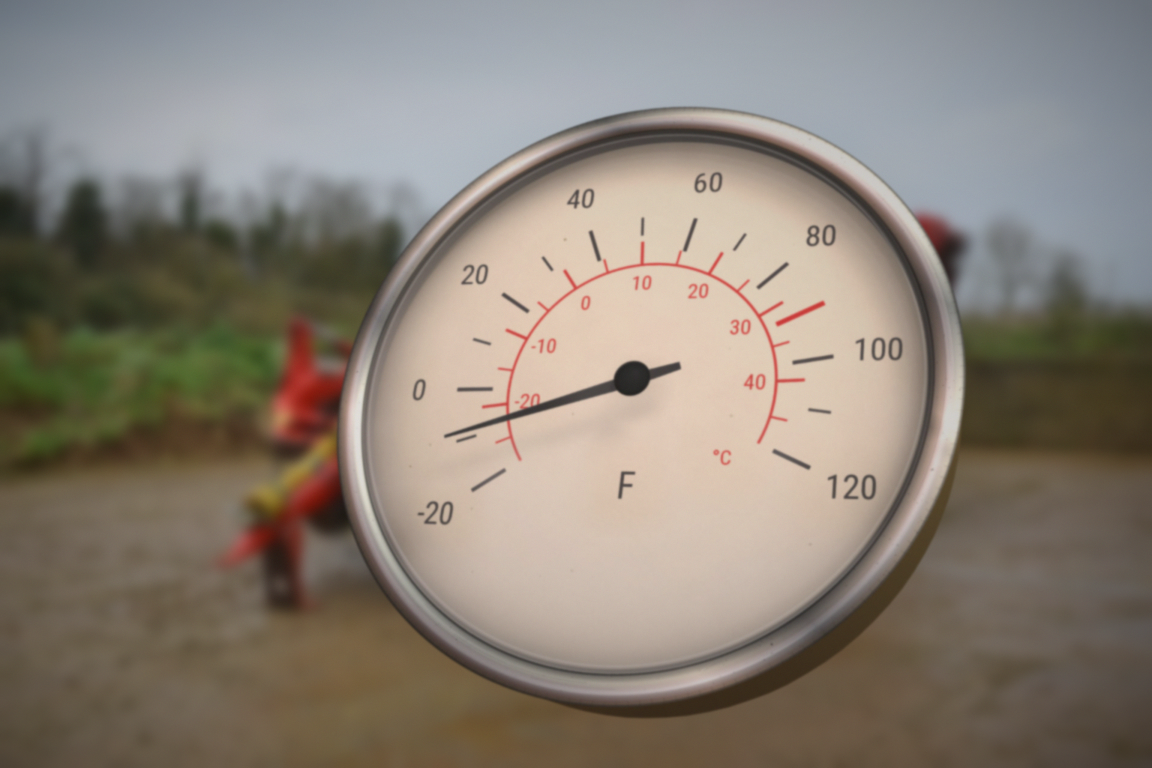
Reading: -10 °F
